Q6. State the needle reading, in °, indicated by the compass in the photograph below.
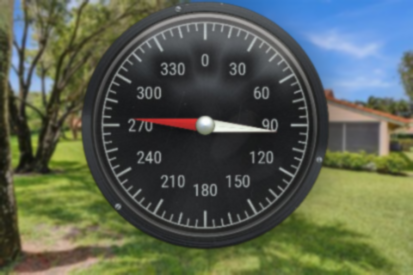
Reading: 275 °
